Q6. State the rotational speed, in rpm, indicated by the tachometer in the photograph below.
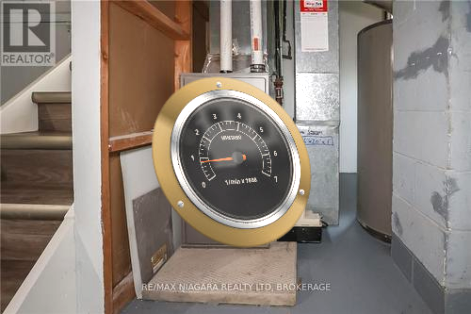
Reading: 800 rpm
